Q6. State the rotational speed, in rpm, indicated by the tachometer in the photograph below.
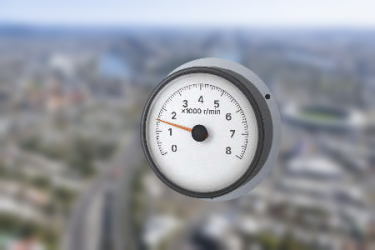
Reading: 1500 rpm
